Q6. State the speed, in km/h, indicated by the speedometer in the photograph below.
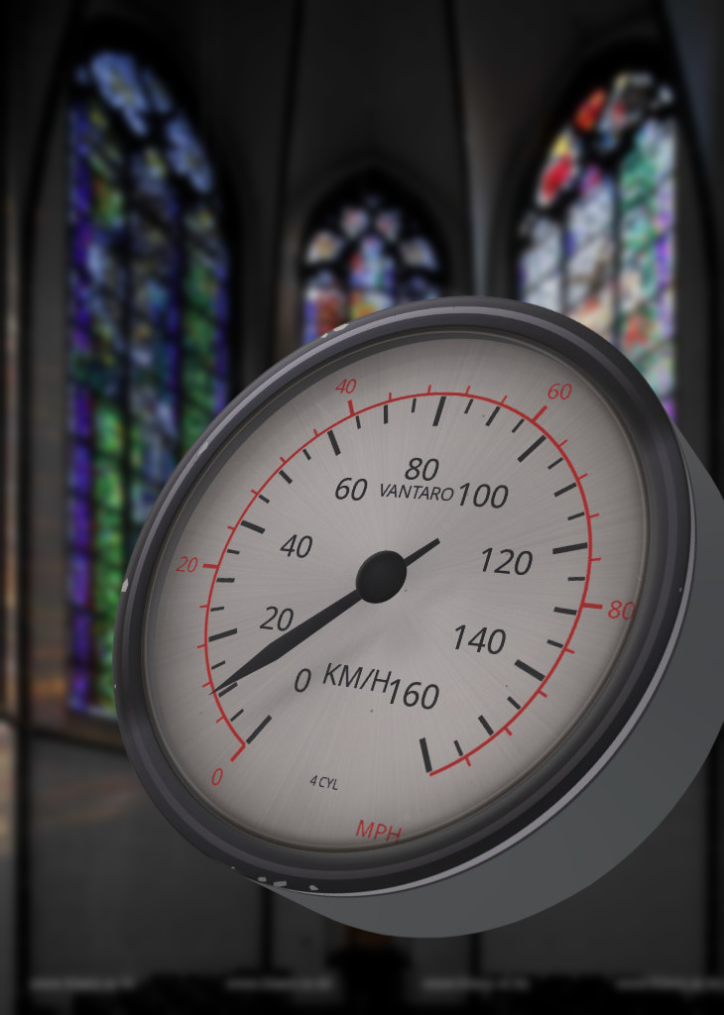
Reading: 10 km/h
